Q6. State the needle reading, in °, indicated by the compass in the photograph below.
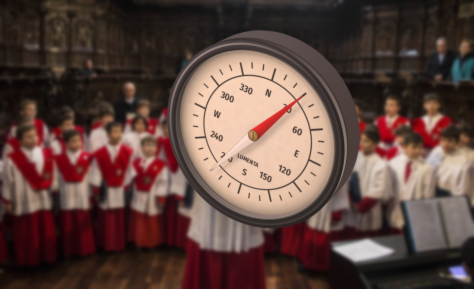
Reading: 30 °
